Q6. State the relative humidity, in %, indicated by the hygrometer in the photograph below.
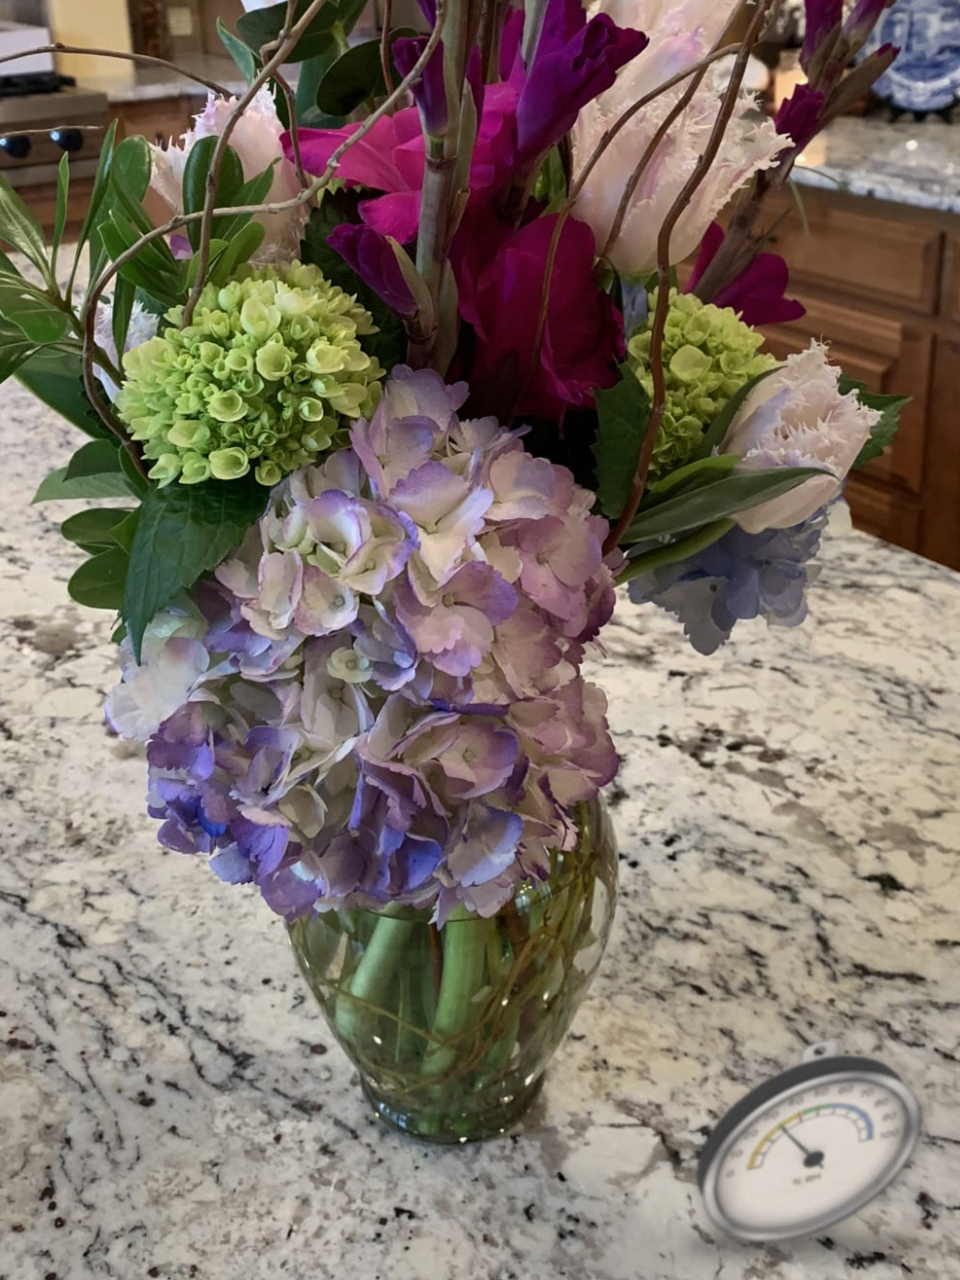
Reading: 30 %
